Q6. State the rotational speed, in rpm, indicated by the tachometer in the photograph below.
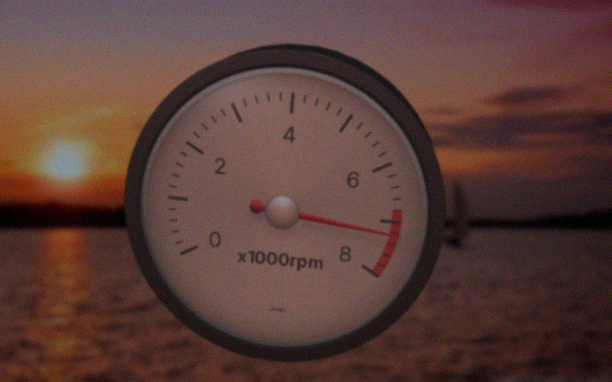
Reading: 7200 rpm
